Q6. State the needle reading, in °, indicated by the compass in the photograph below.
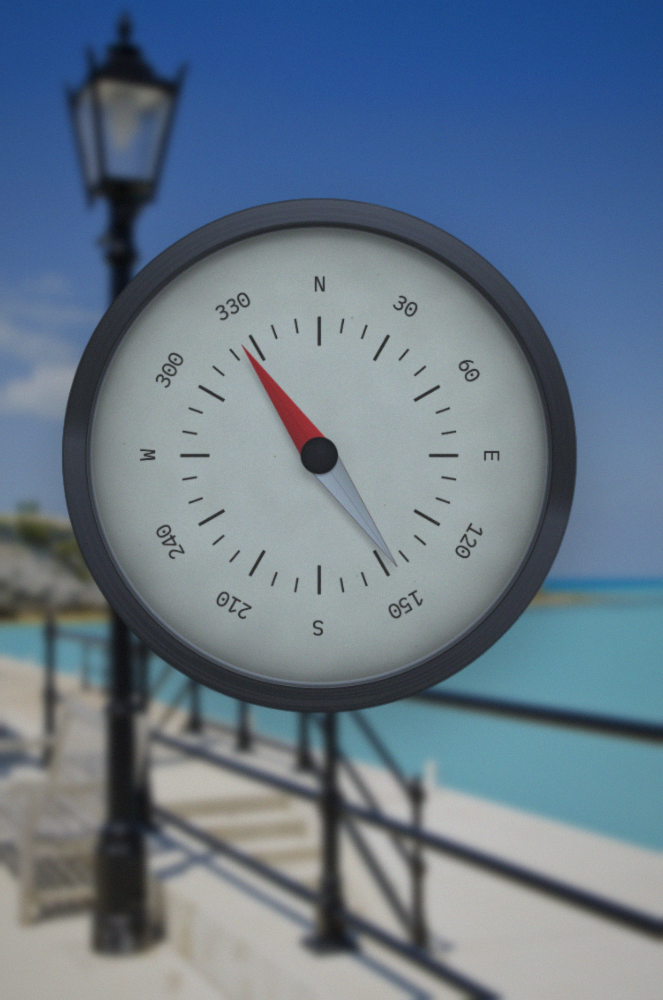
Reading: 325 °
